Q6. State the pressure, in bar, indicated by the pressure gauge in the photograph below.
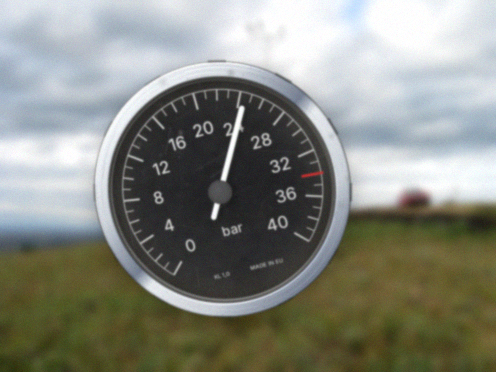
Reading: 24.5 bar
